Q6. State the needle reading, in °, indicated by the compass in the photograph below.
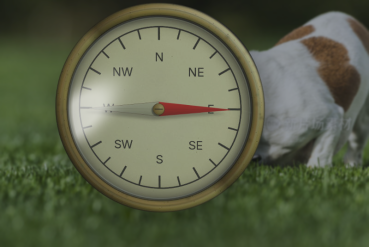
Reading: 90 °
